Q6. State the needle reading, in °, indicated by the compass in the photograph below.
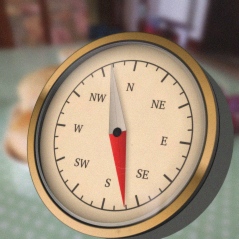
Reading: 160 °
